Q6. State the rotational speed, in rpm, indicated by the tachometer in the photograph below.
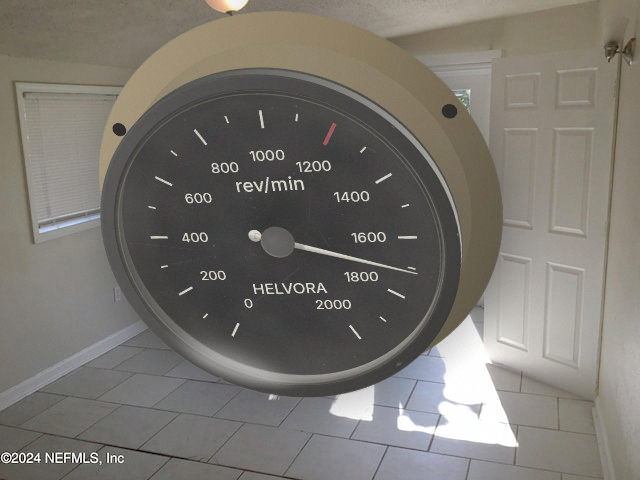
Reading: 1700 rpm
